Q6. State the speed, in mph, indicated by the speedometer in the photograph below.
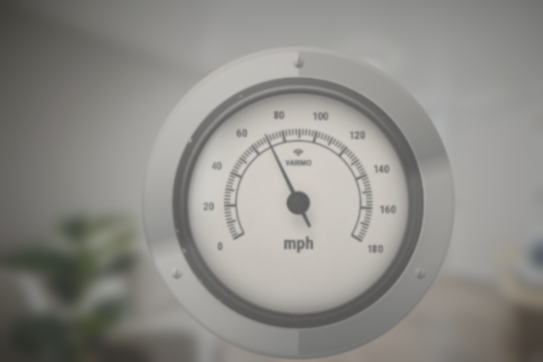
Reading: 70 mph
